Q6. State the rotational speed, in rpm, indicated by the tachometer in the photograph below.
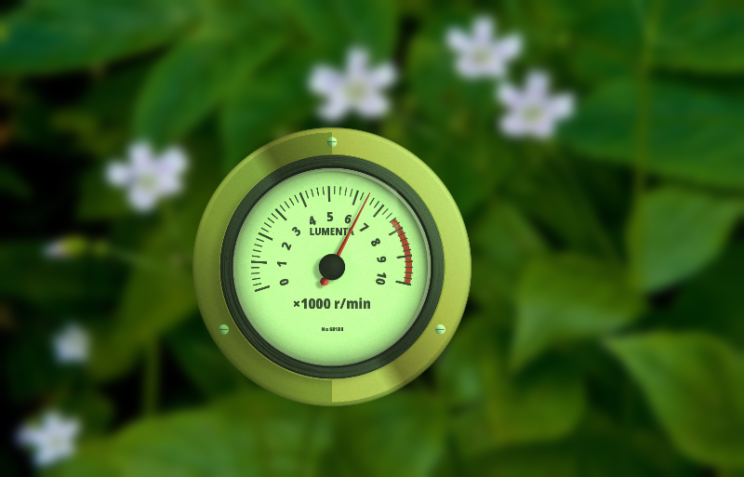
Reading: 6400 rpm
